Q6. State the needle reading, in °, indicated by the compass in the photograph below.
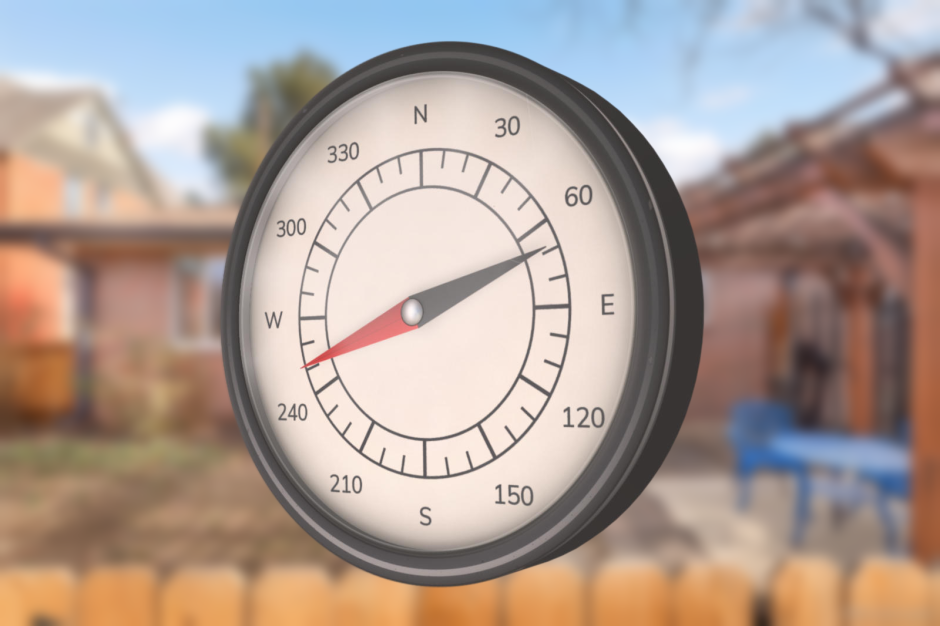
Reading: 250 °
